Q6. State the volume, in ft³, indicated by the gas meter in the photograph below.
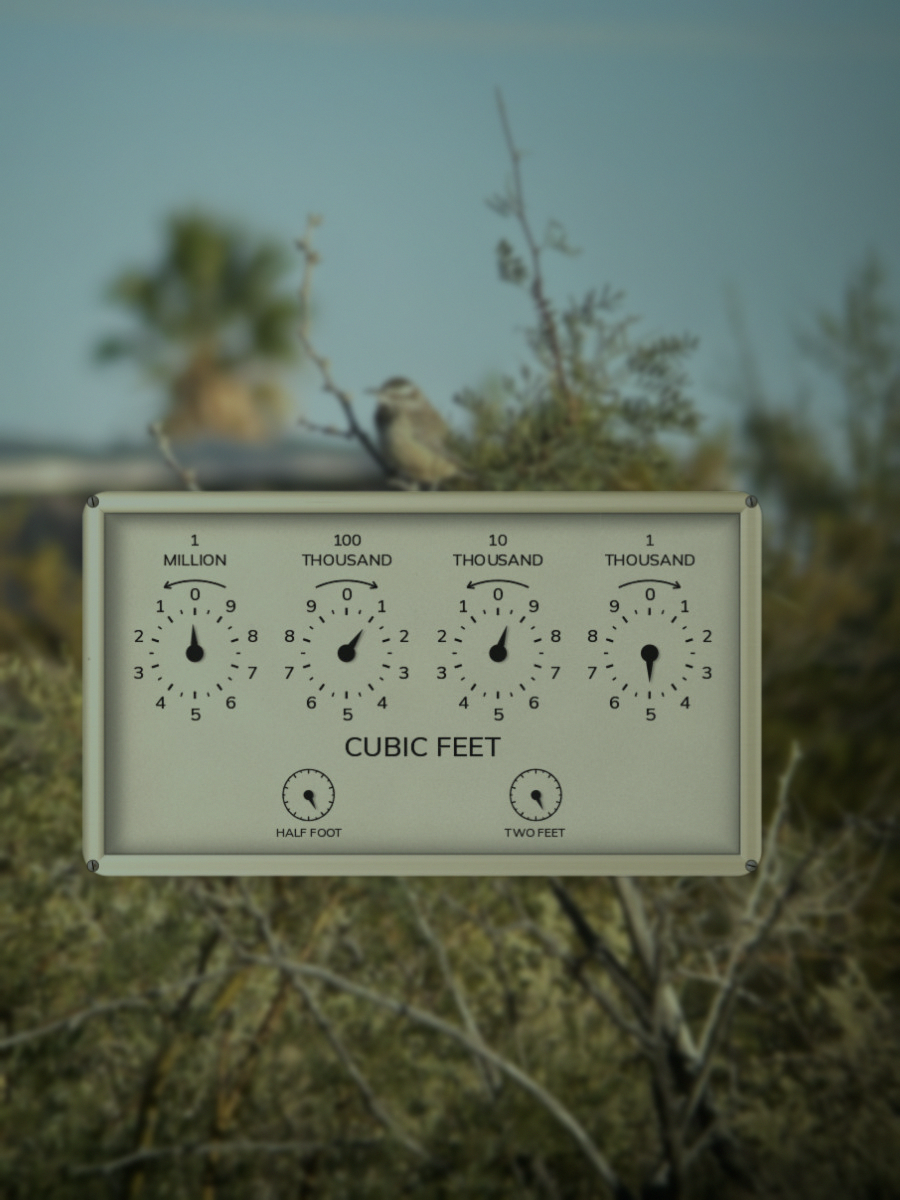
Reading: 9500 ft³
